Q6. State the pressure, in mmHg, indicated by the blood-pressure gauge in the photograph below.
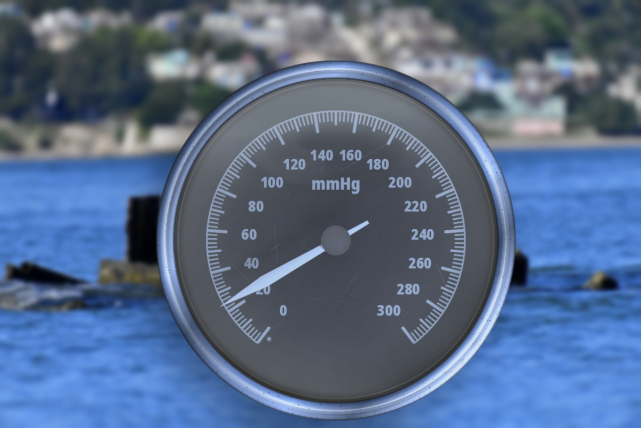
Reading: 24 mmHg
